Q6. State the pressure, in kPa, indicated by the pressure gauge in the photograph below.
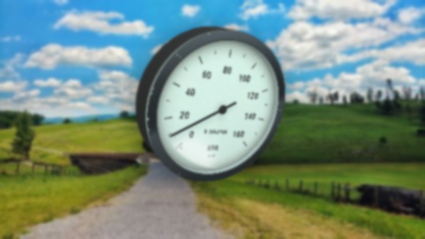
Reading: 10 kPa
